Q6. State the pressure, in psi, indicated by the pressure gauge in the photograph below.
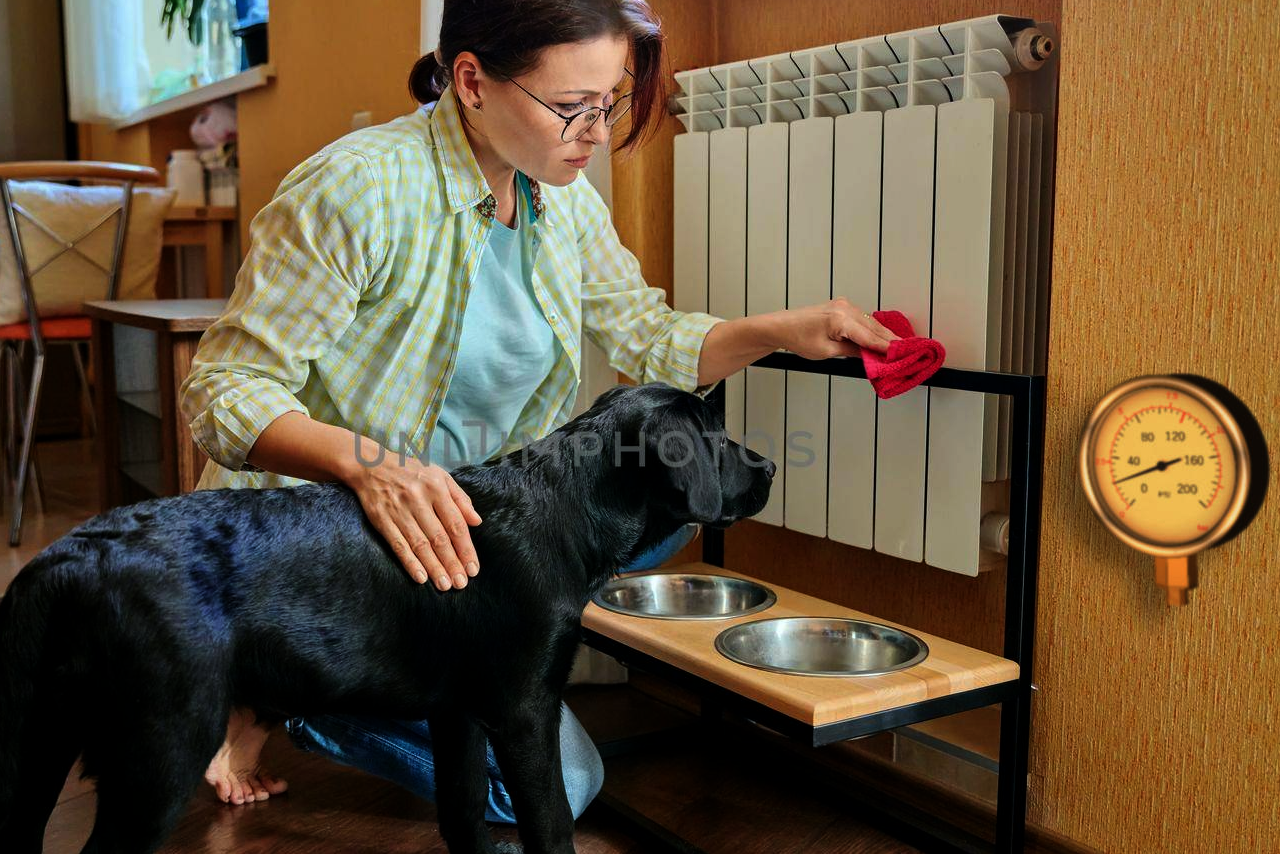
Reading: 20 psi
